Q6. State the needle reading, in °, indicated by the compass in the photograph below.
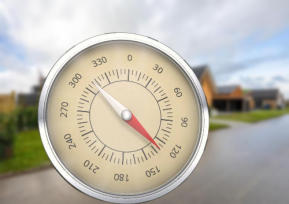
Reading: 130 °
